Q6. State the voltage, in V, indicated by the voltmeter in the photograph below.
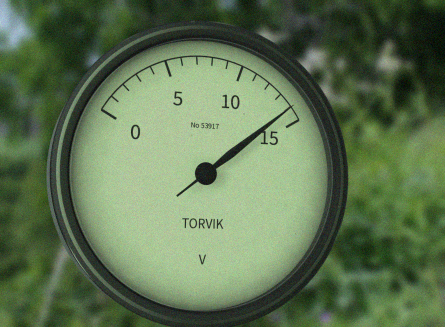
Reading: 14 V
